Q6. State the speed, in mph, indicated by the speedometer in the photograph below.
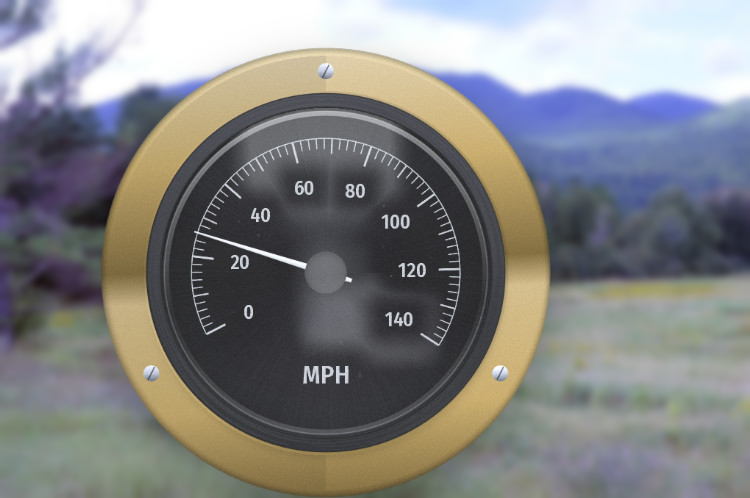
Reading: 26 mph
